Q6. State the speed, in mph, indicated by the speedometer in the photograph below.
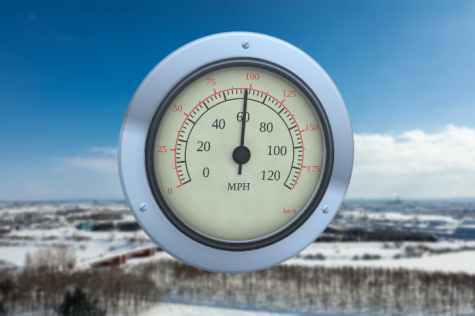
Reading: 60 mph
